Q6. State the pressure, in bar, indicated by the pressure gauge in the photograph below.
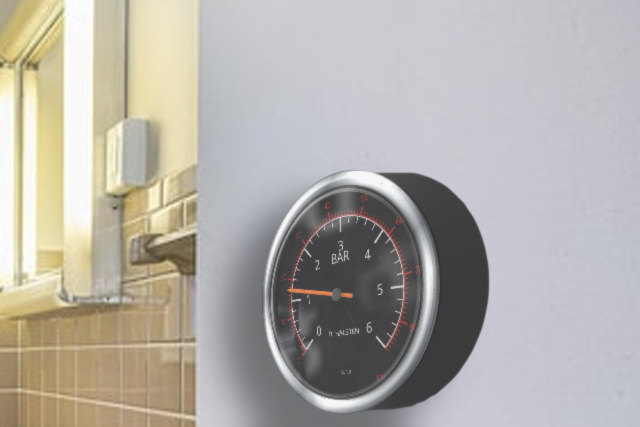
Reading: 1.2 bar
